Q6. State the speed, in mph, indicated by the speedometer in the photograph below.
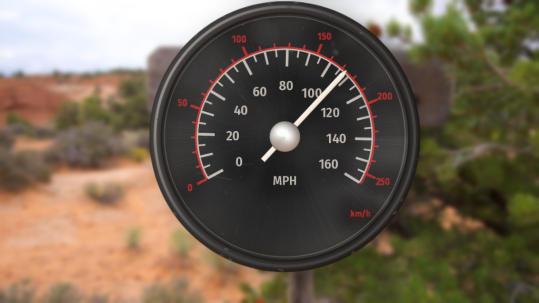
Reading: 107.5 mph
